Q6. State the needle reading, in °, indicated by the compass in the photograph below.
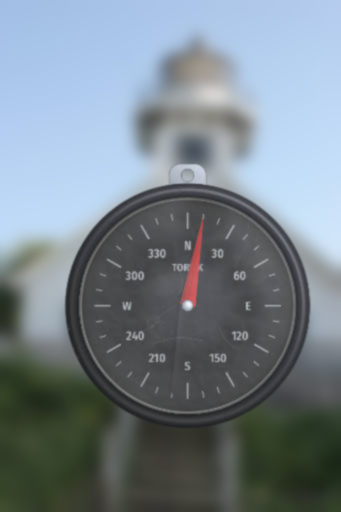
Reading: 10 °
